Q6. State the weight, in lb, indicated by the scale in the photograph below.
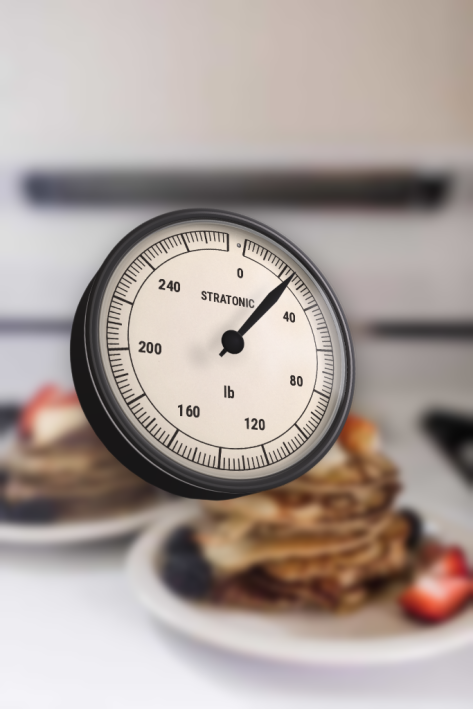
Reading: 24 lb
